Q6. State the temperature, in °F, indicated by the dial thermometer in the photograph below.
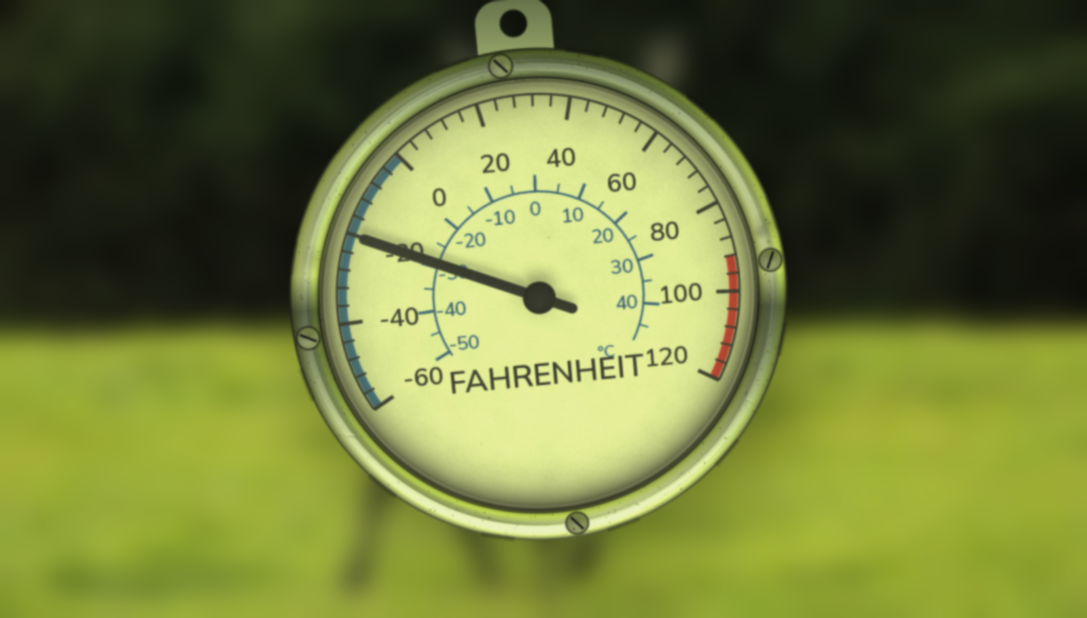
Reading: -20 °F
